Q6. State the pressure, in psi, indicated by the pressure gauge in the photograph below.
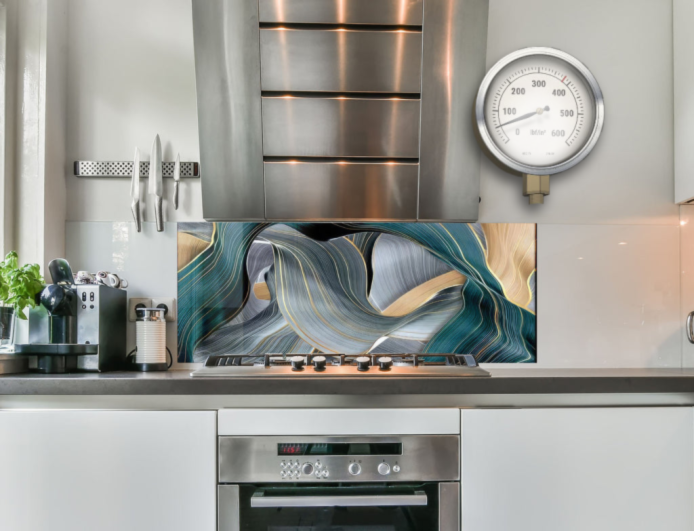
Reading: 50 psi
